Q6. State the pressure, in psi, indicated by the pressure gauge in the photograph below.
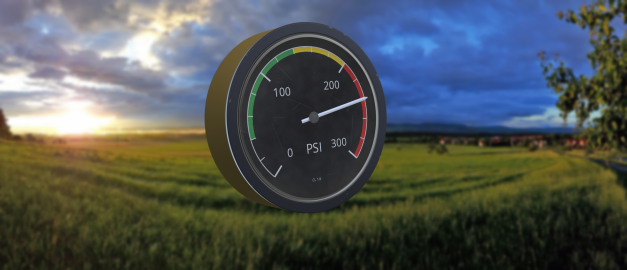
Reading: 240 psi
